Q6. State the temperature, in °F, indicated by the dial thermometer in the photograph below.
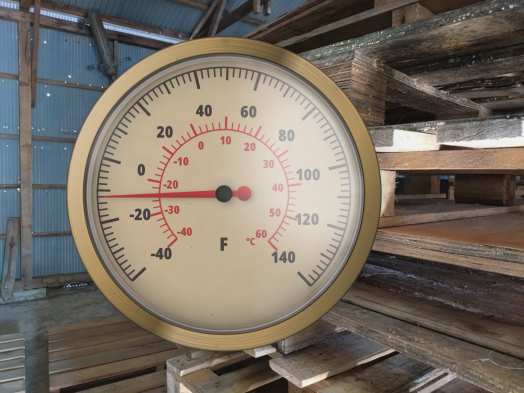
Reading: -12 °F
